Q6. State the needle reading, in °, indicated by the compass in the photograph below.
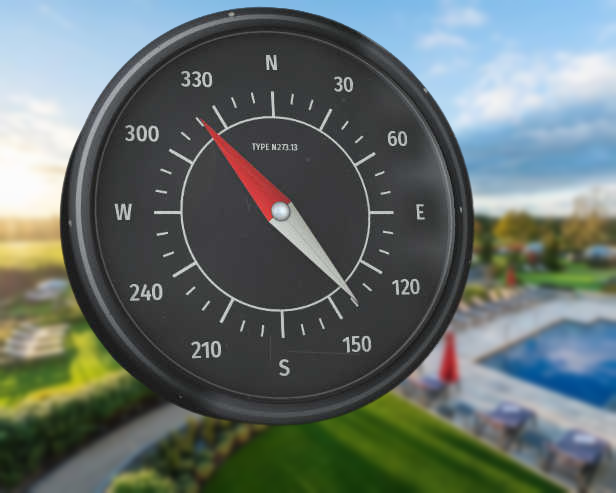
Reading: 320 °
